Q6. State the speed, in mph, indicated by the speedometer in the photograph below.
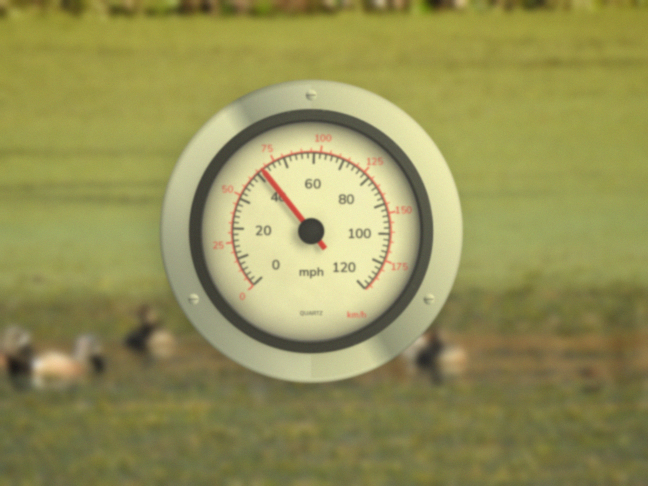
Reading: 42 mph
